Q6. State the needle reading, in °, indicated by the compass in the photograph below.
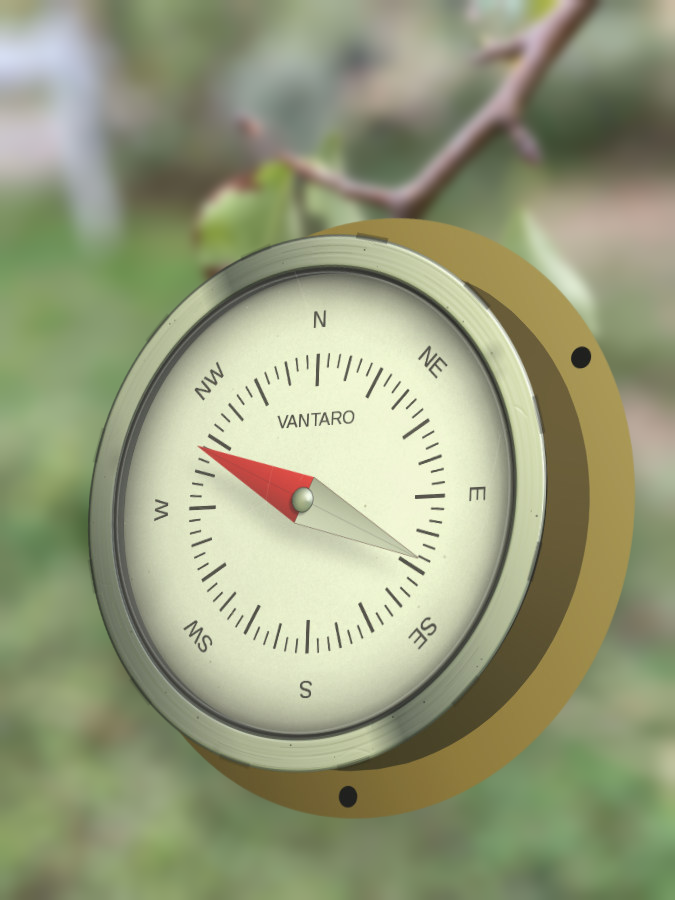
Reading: 295 °
